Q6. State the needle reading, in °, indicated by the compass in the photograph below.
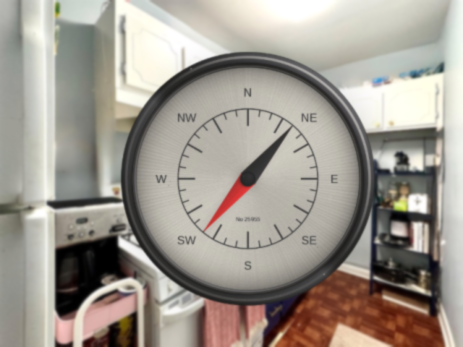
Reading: 220 °
